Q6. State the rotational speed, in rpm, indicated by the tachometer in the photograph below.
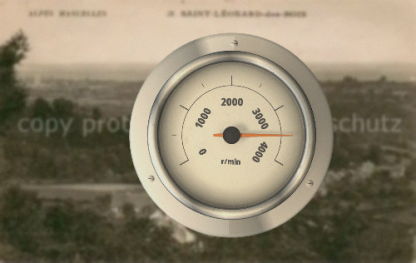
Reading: 3500 rpm
